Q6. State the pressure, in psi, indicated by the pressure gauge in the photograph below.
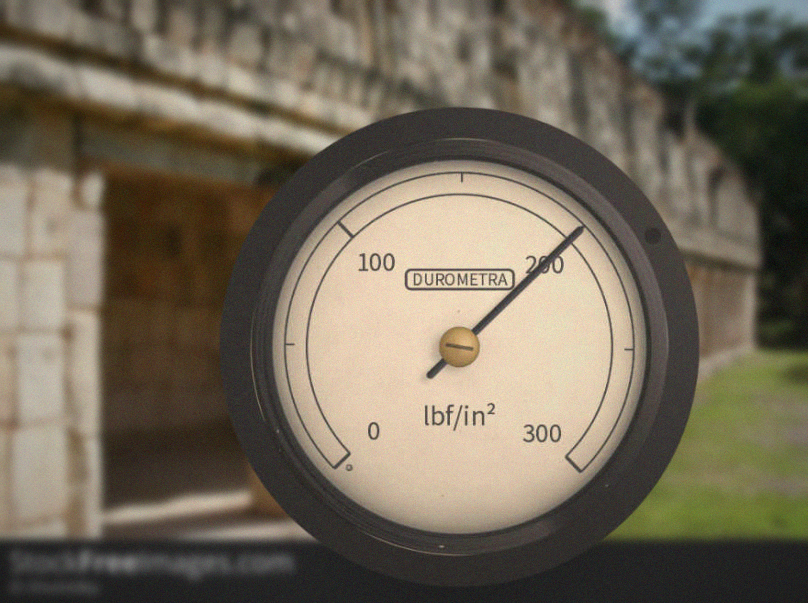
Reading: 200 psi
